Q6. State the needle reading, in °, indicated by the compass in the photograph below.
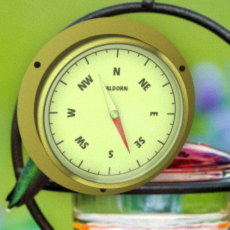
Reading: 155 °
